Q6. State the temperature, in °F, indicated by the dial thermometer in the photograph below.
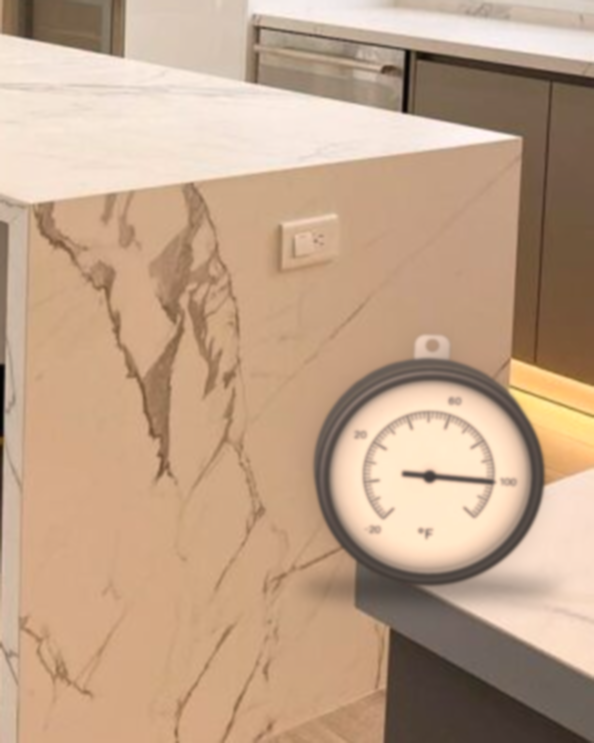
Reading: 100 °F
